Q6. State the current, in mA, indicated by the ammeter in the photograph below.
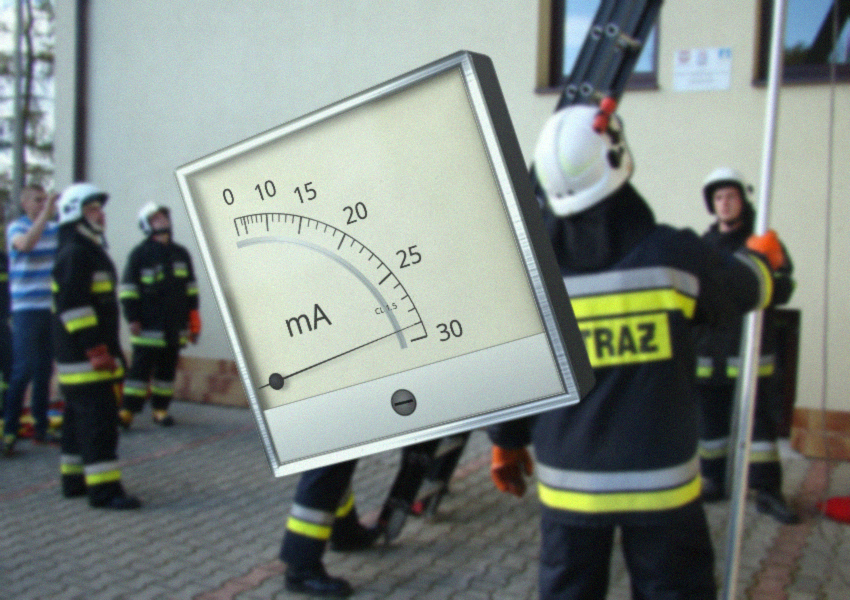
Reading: 29 mA
